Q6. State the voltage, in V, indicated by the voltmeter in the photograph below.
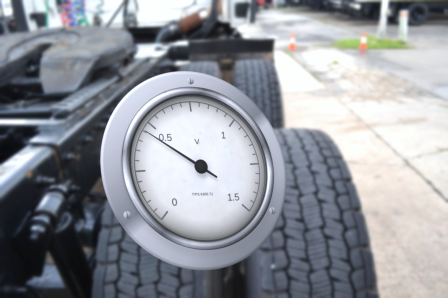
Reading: 0.45 V
